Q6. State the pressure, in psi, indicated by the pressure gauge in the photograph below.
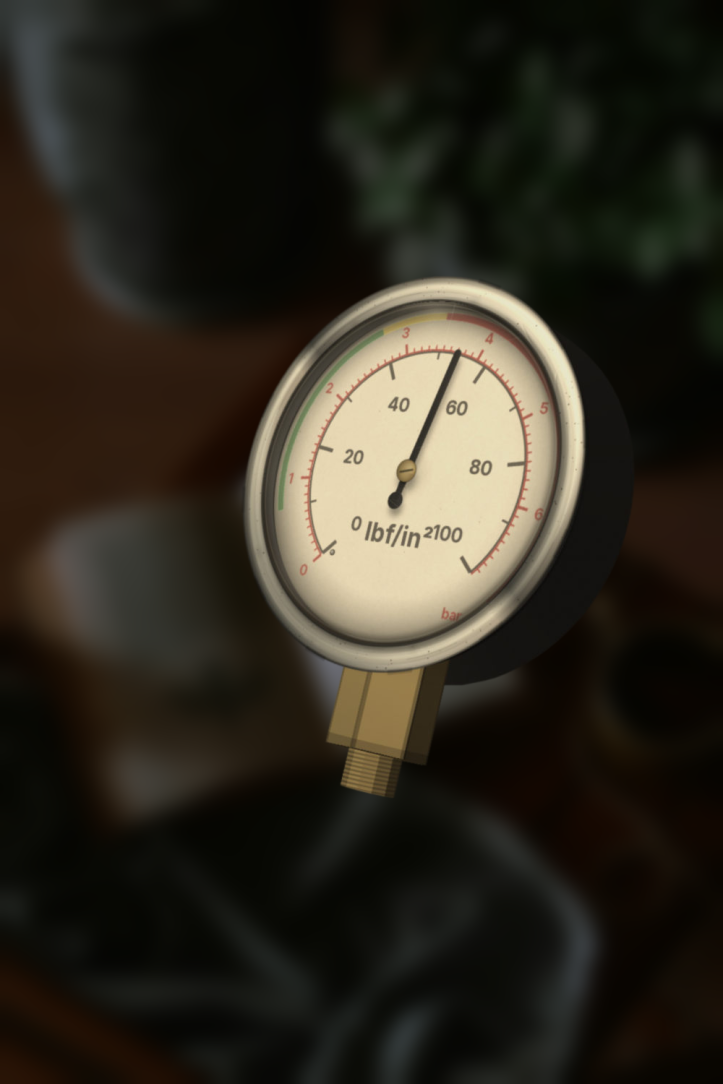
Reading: 55 psi
